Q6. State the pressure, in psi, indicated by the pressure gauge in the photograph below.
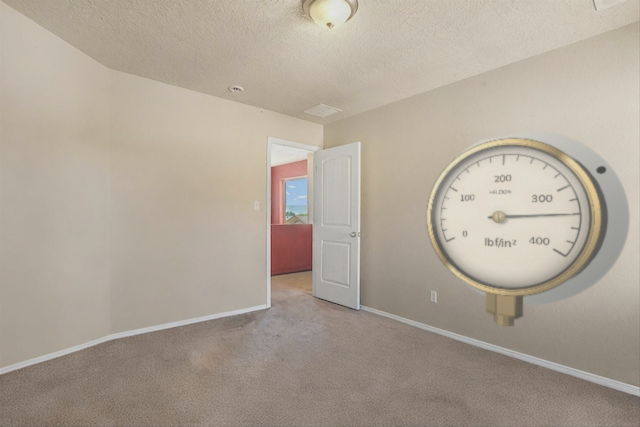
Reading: 340 psi
